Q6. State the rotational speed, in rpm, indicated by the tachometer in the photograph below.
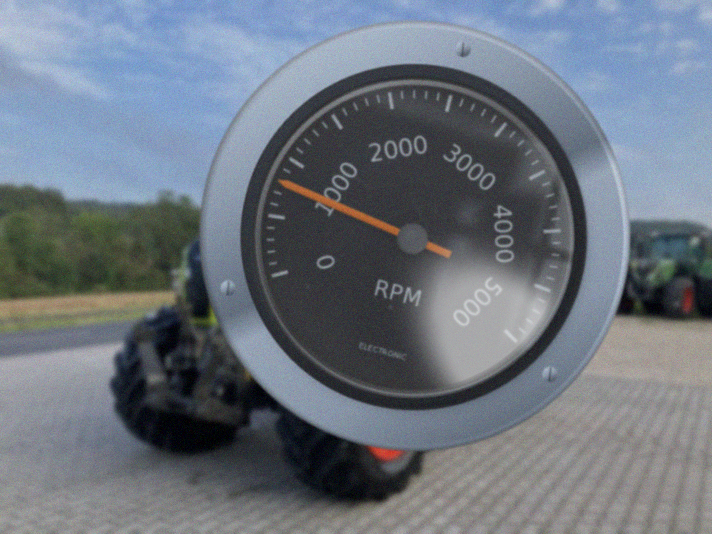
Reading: 800 rpm
